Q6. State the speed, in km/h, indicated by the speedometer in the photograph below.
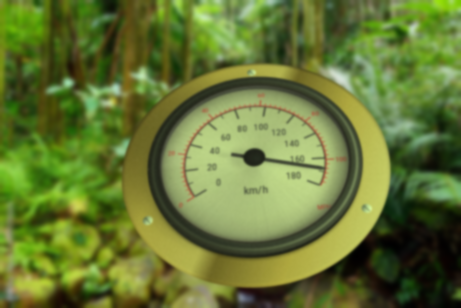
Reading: 170 km/h
